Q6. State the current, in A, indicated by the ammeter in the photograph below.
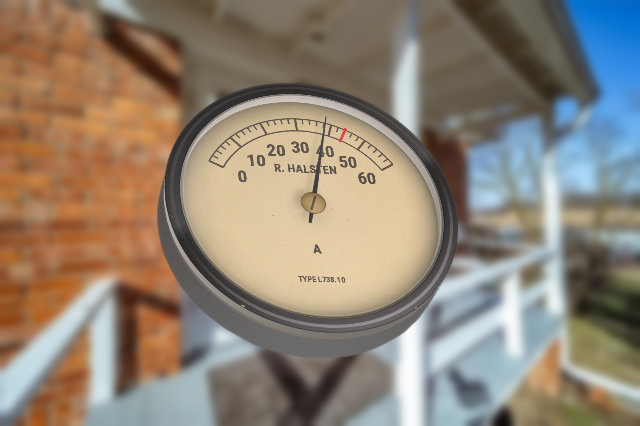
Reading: 38 A
